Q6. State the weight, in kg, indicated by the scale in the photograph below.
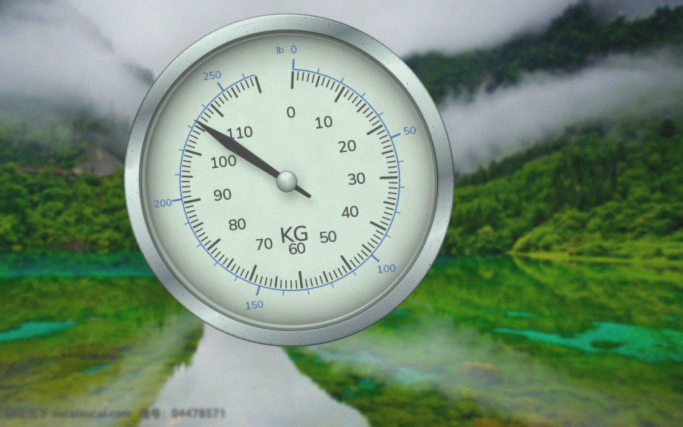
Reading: 106 kg
